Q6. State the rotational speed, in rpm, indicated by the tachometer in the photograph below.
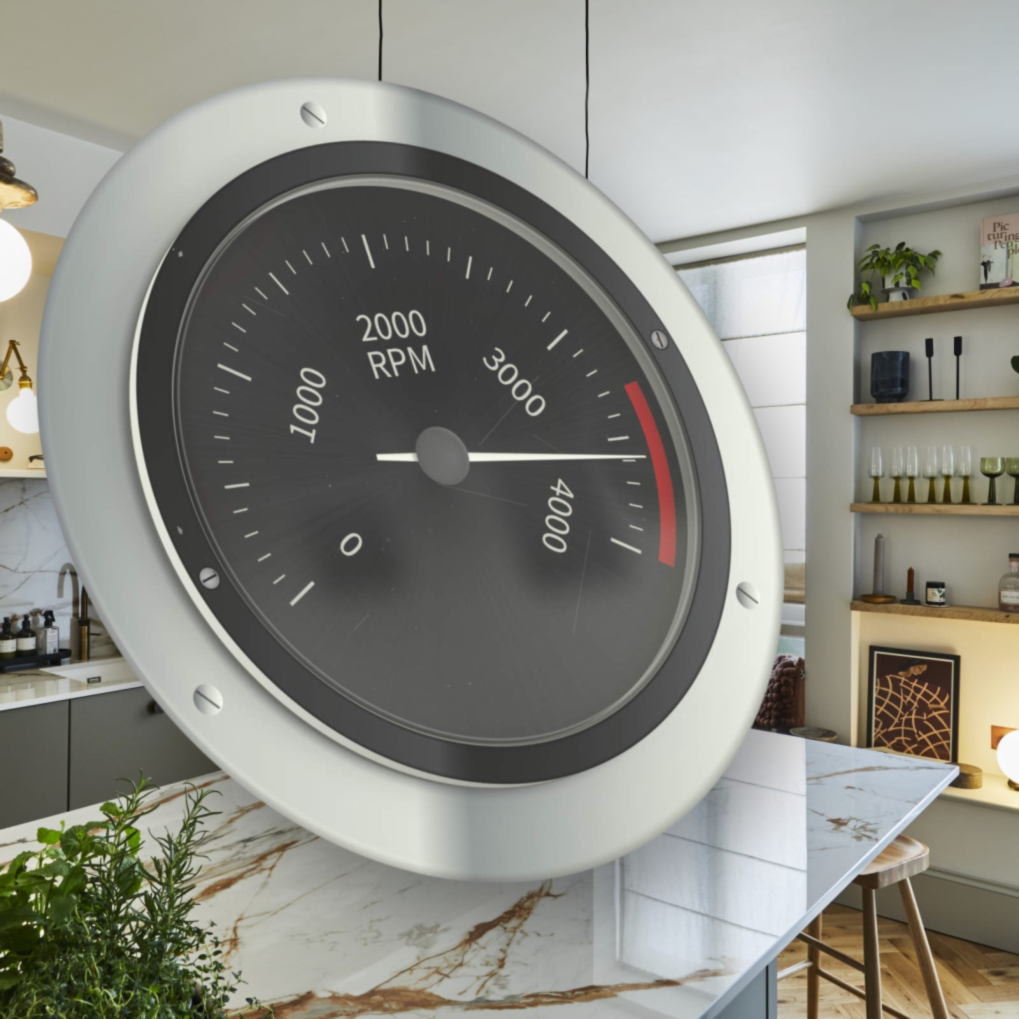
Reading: 3600 rpm
